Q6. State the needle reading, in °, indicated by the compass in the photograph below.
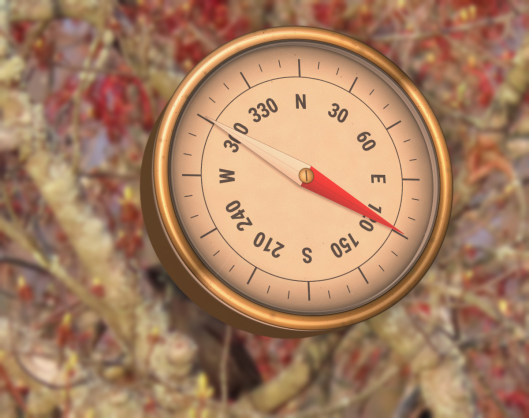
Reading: 120 °
